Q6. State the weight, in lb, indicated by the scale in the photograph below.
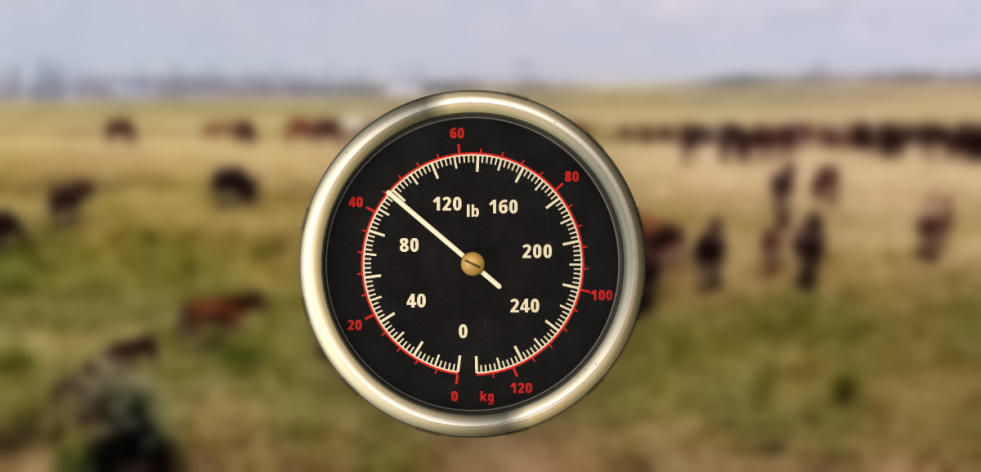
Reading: 98 lb
